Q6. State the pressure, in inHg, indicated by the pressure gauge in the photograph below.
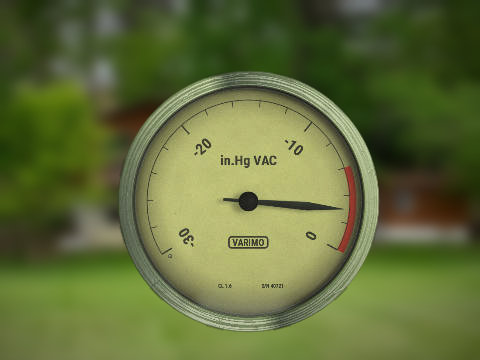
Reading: -3 inHg
